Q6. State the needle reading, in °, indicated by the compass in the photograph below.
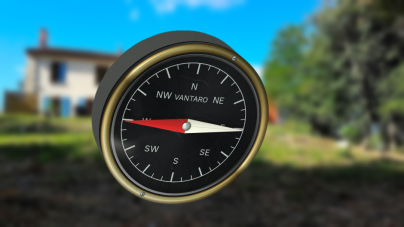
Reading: 270 °
